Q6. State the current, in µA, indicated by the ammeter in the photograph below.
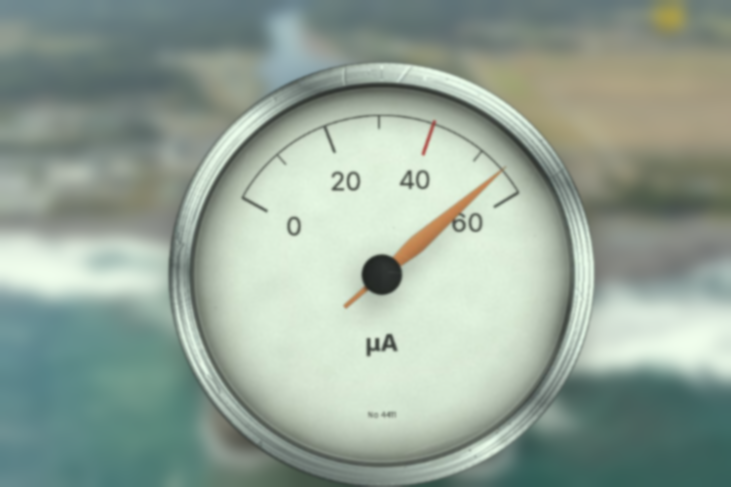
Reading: 55 µA
